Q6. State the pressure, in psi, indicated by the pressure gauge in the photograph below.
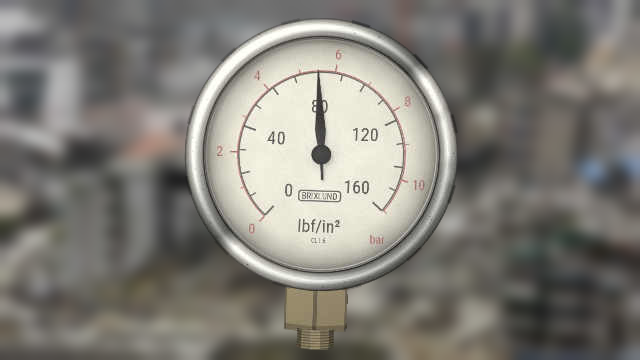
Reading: 80 psi
